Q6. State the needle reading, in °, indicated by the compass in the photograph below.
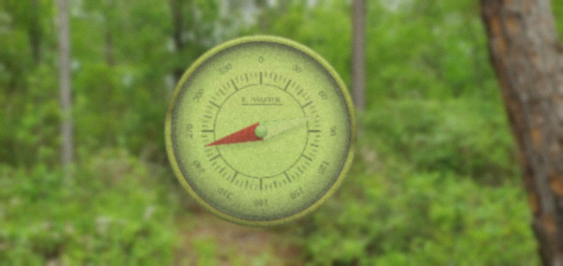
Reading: 255 °
